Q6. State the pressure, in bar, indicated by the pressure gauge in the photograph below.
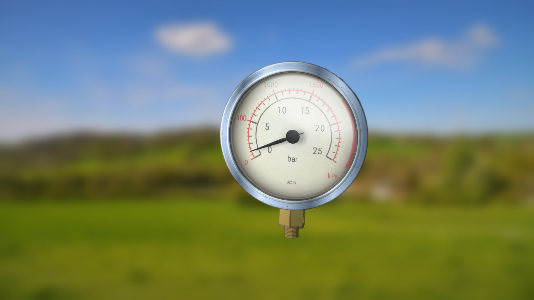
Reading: 1 bar
